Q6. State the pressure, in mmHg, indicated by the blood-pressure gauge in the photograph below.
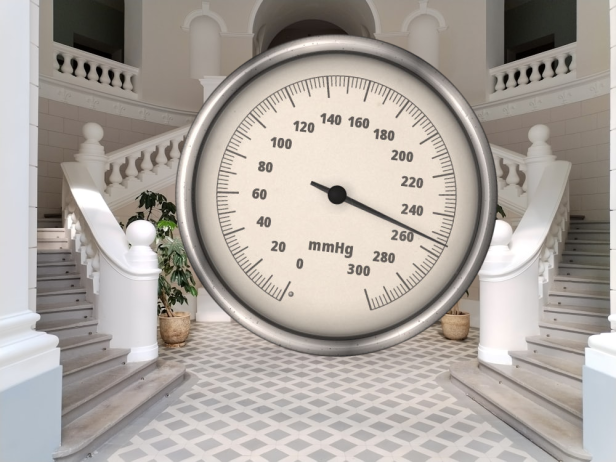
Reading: 254 mmHg
